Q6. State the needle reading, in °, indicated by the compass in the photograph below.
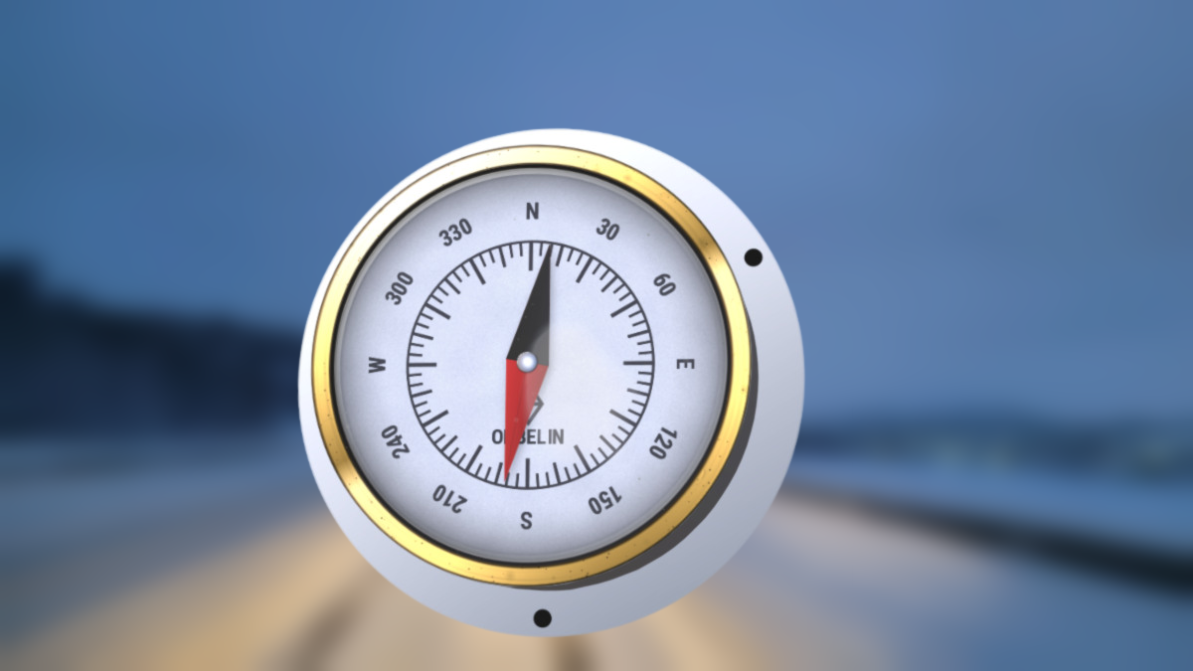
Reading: 190 °
